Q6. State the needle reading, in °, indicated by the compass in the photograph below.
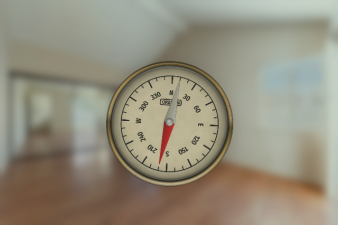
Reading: 190 °
